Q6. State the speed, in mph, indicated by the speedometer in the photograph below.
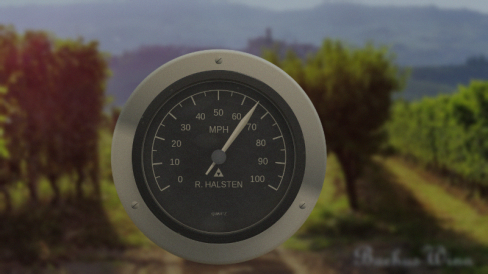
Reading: 65 mph
